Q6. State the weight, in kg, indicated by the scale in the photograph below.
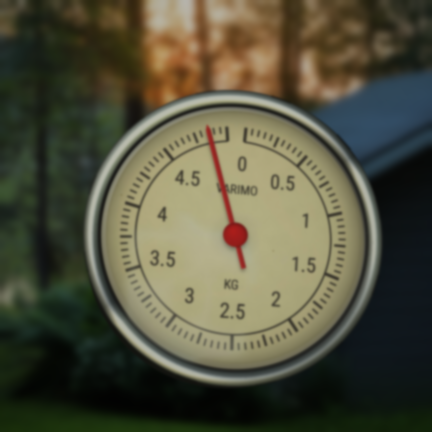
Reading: 4.85 kg
